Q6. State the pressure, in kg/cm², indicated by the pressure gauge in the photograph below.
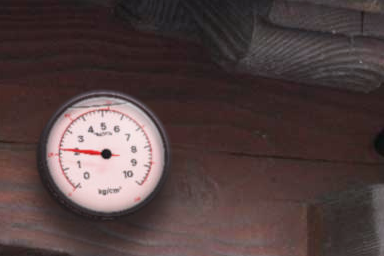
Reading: 2 kg/cm²
